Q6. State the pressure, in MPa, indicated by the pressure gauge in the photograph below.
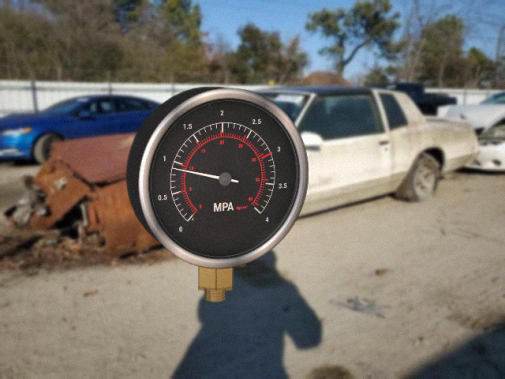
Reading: 0.9 MPa
